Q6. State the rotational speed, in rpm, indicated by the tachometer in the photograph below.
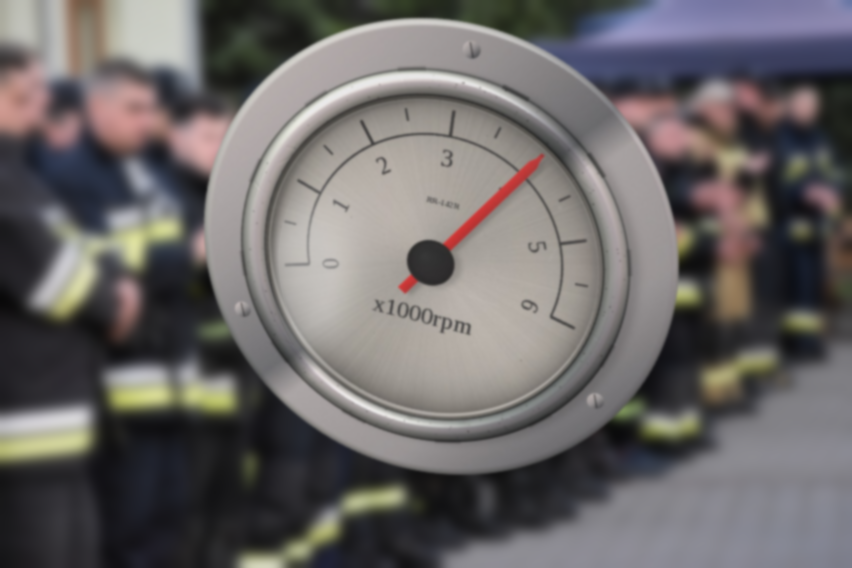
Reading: 4000 rpm
